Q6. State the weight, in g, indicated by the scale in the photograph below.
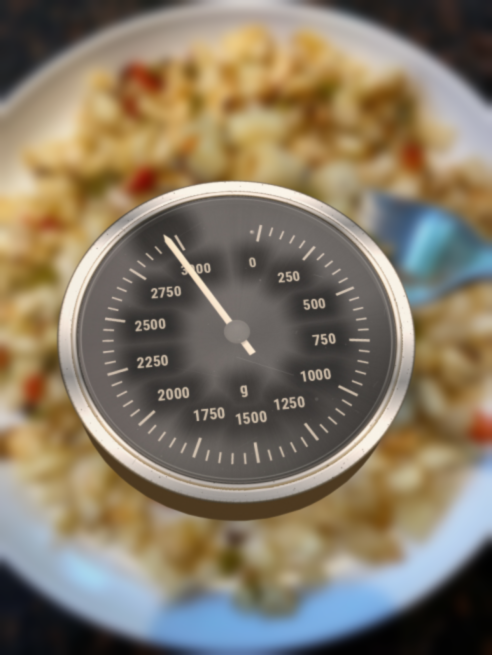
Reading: 2950 g
